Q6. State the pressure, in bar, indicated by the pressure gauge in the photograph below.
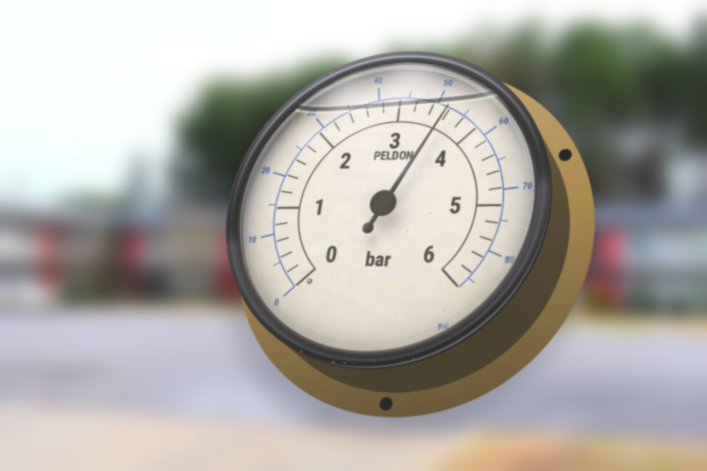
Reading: 3.6 bar
